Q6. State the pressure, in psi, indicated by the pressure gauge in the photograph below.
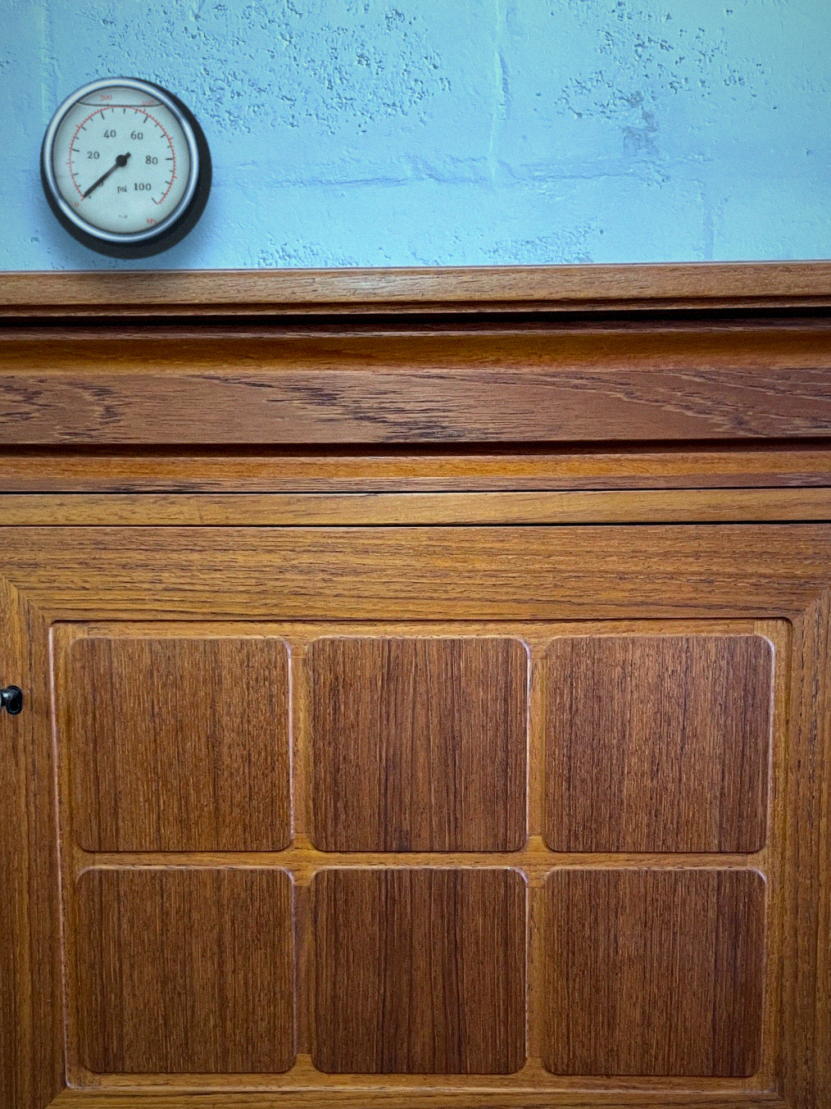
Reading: 0 psi
